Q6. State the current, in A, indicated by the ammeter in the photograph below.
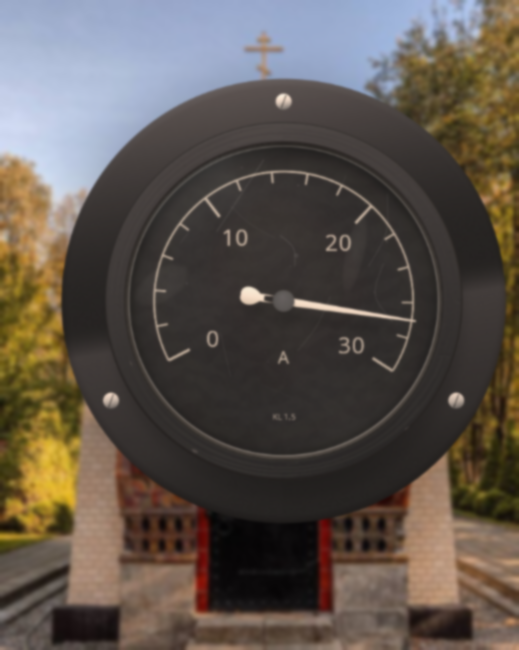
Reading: 27 A
